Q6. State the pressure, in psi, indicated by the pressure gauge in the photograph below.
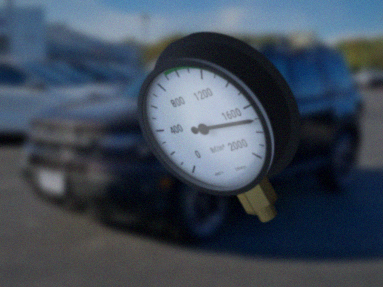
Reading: 1700 psi
